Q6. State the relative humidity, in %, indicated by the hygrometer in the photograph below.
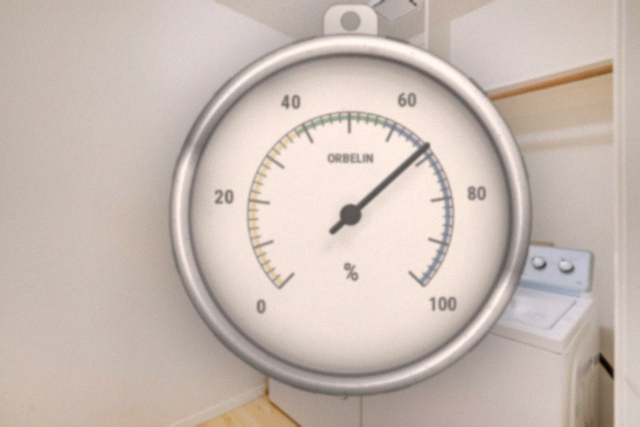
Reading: 68 %
